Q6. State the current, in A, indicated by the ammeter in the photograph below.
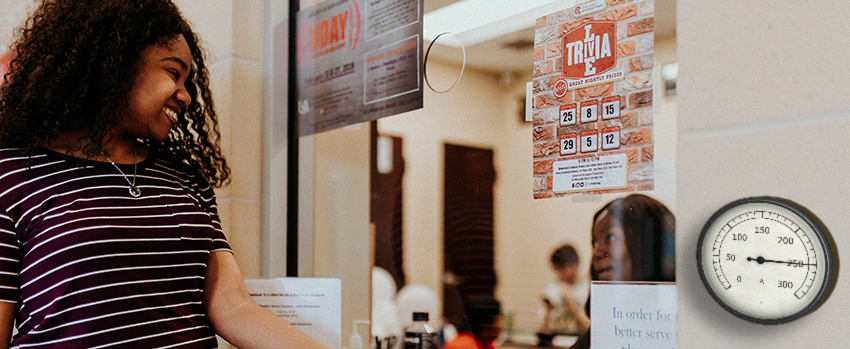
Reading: 250 A
